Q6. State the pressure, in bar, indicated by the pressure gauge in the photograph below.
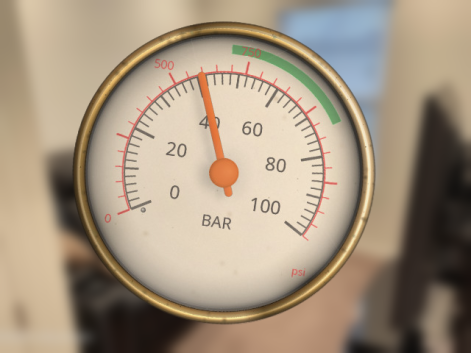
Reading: 41 bar
